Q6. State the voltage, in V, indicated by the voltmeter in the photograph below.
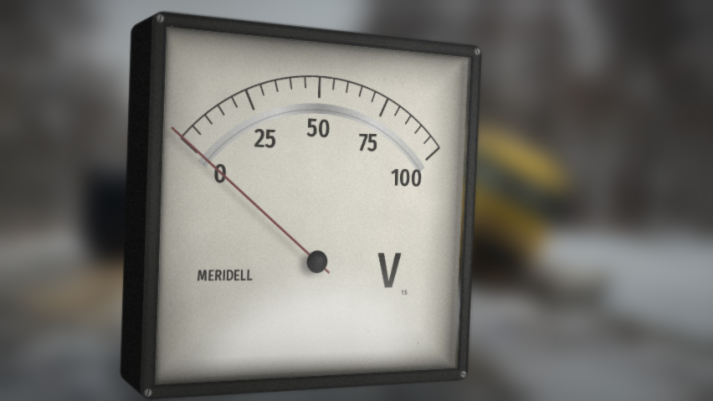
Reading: 0 V
